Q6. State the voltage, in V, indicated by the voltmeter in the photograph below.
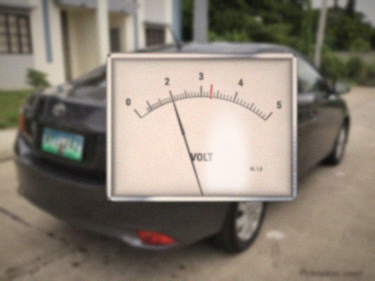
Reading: 2 V
